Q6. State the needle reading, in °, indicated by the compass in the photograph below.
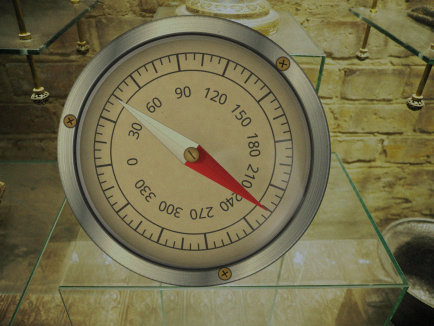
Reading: 225 °
